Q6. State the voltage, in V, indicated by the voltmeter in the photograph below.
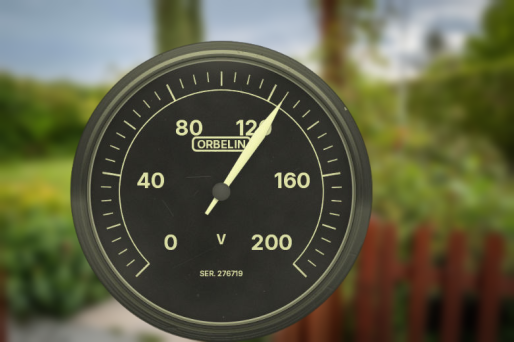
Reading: 125 V
